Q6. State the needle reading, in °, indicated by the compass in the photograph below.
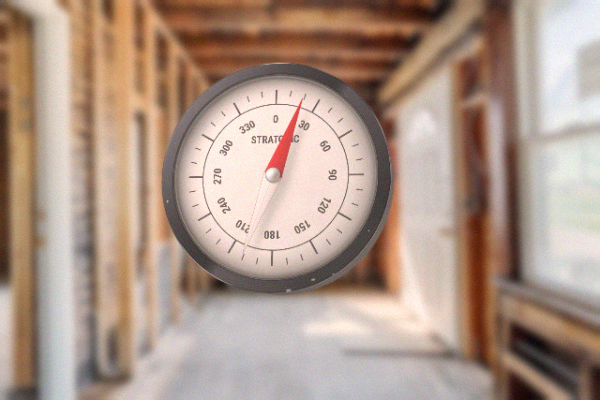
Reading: 20 °
